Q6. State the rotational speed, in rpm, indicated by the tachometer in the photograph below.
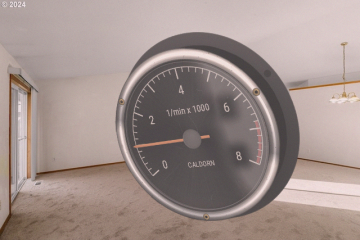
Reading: 1000 rpm
